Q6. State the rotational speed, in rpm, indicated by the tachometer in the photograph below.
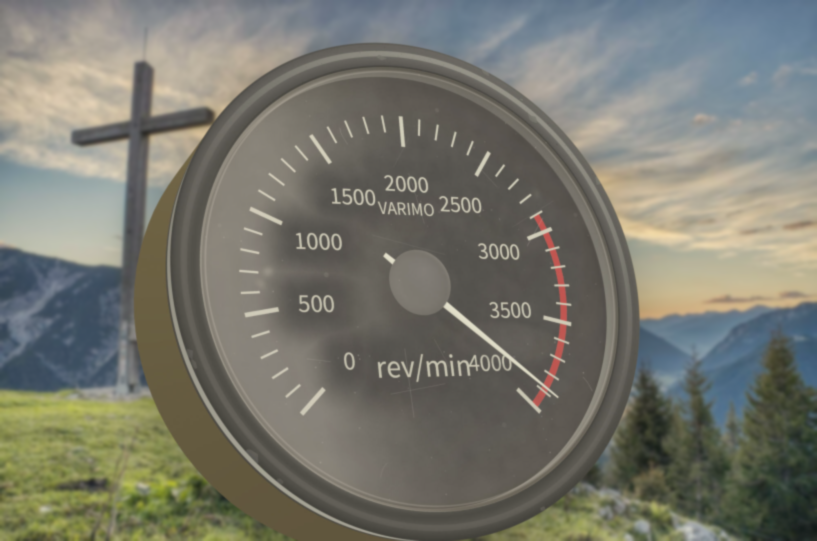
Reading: 3900 rpm
